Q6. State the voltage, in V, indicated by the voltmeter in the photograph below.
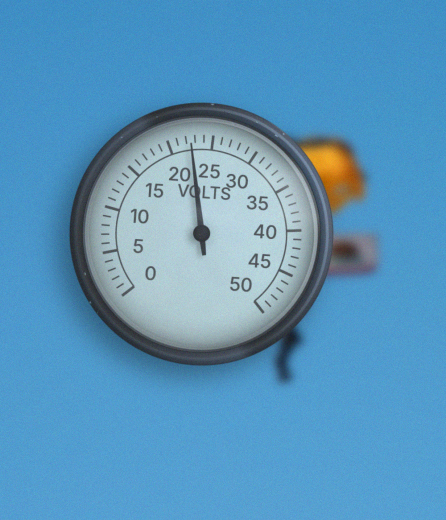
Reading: 22.5 V
